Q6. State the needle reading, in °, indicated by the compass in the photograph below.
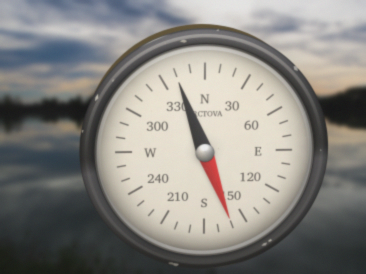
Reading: 160 °
